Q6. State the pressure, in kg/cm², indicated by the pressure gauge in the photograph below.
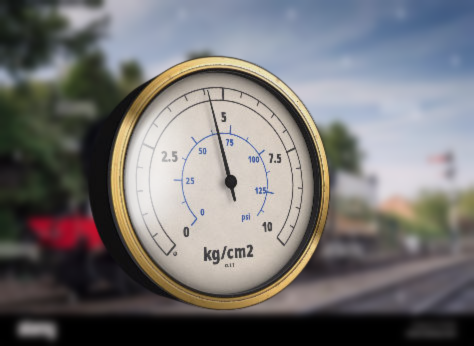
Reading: 4.5 kg/cm²
